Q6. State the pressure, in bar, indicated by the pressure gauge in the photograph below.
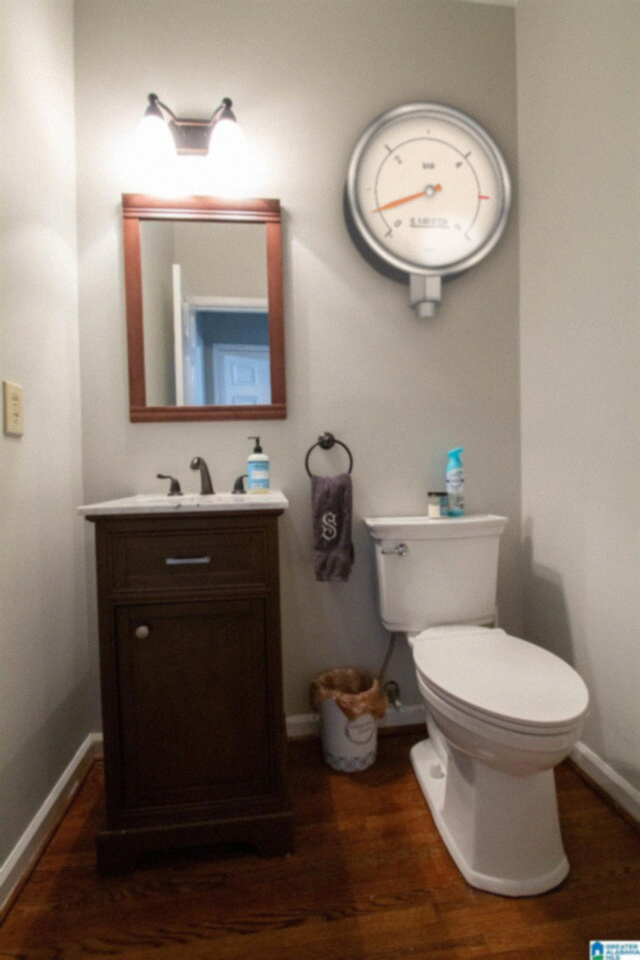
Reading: 0.5 bar
